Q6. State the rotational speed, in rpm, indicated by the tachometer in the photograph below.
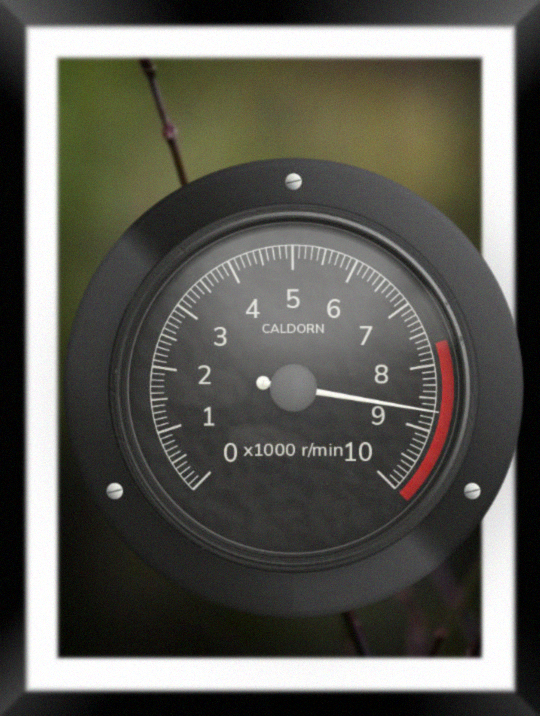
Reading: 8700 rpm
